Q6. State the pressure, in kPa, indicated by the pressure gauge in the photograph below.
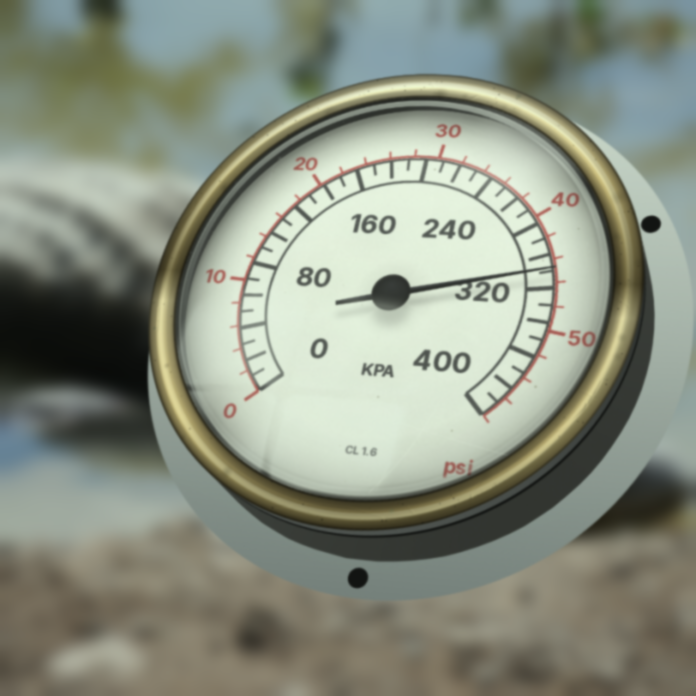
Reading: 310 kPa
